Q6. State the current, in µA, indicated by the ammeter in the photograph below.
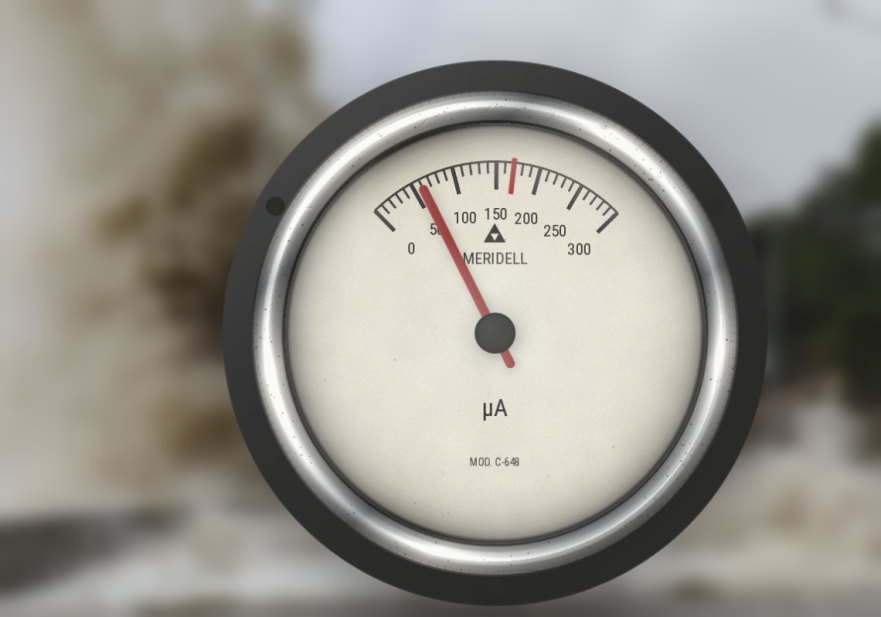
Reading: 60 µA
